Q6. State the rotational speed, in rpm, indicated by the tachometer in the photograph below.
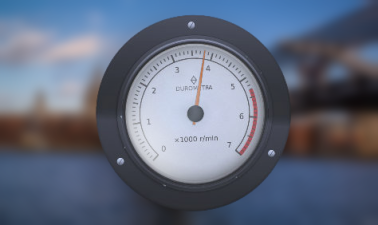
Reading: 3800 rpm
